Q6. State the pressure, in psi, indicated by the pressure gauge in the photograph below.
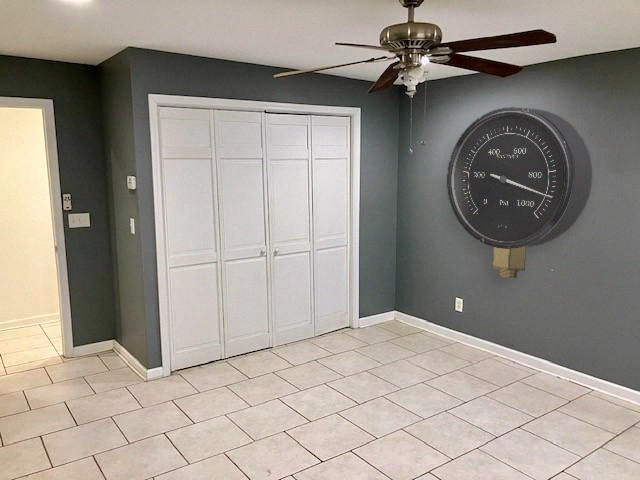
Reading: 900 psi
